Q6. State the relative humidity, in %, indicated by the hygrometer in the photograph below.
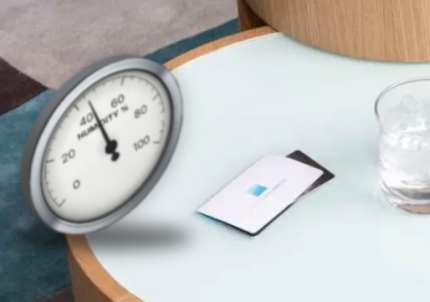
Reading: 44 %
